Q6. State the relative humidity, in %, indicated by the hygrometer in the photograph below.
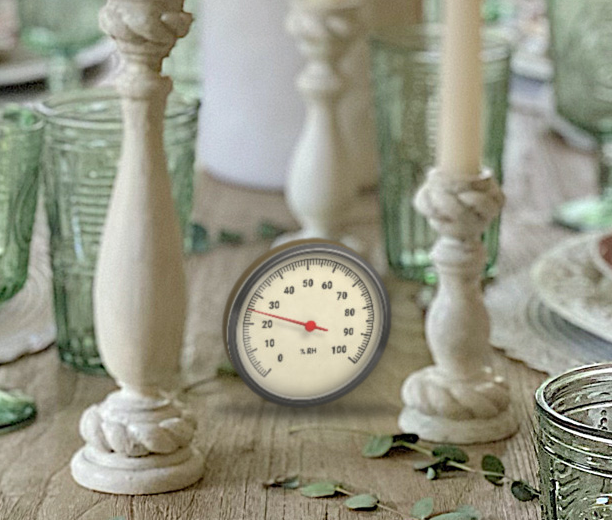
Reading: 25 %
